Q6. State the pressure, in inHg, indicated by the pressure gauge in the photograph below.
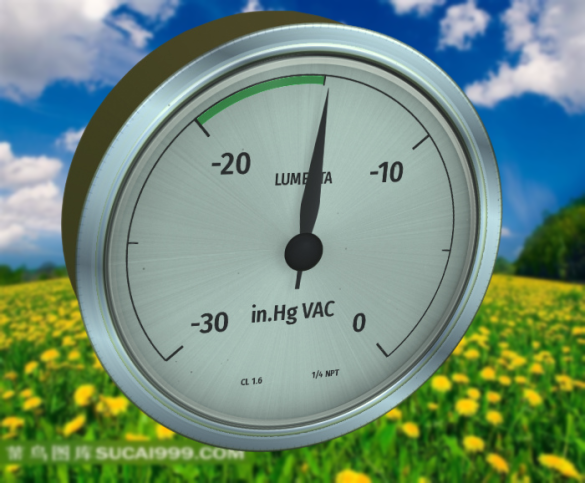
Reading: -15 inHg
